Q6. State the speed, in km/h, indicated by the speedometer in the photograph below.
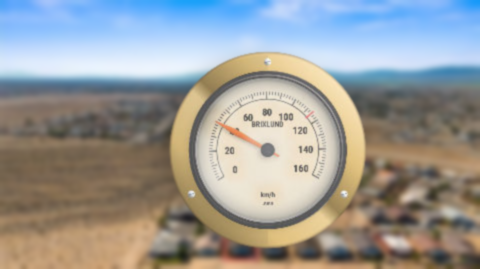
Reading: 40 km/h
